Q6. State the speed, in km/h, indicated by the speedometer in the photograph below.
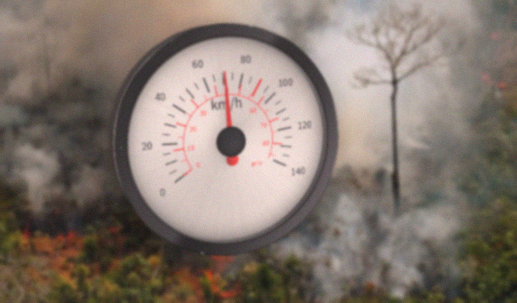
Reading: 70 km/h
